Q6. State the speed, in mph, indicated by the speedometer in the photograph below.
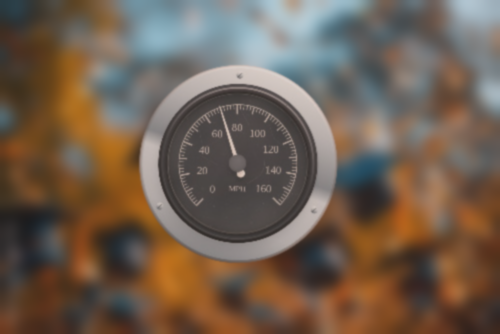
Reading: 70 mph
